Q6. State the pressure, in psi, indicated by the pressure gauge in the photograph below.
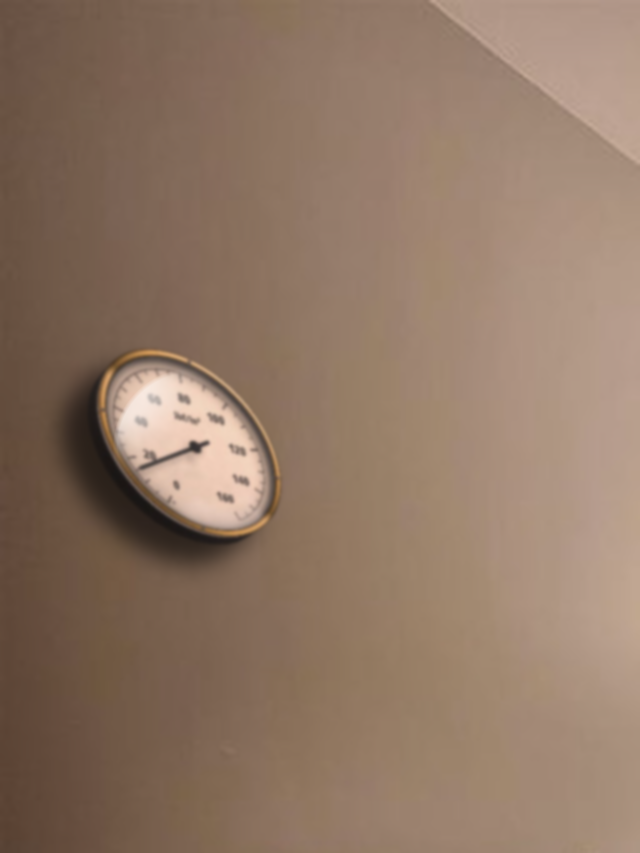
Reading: 15 psi
